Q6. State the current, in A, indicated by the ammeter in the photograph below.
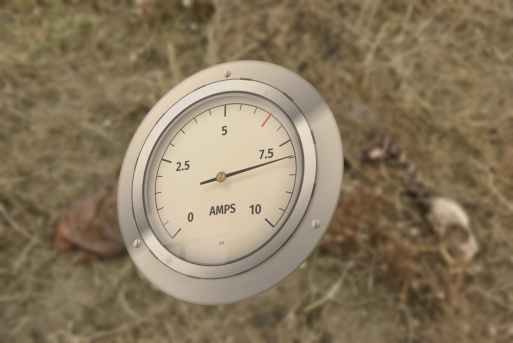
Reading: 8 A
